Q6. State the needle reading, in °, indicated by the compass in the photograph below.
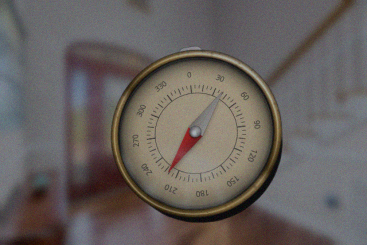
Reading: 220 °
